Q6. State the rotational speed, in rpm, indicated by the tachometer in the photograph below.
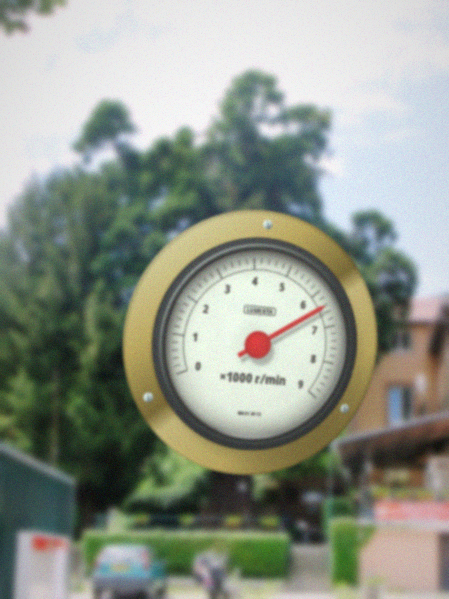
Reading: 6400 rpm
